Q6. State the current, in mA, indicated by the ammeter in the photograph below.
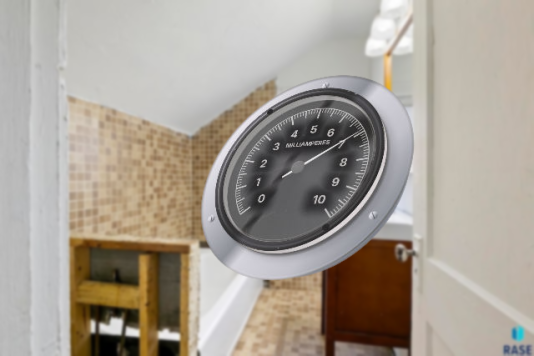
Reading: 7 mA
